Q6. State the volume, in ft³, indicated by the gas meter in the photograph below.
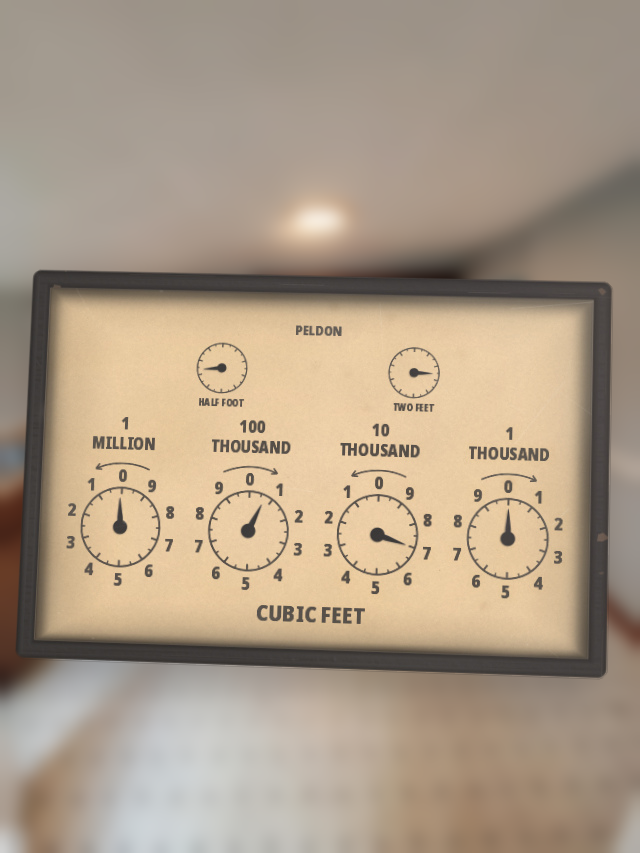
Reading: 7000 ft³
